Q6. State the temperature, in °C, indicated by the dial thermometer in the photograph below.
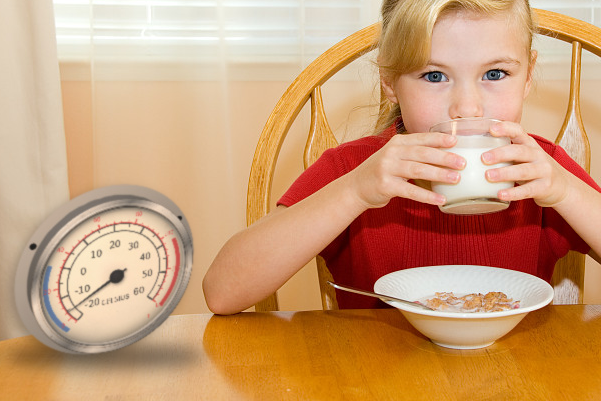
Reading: -15 °C
